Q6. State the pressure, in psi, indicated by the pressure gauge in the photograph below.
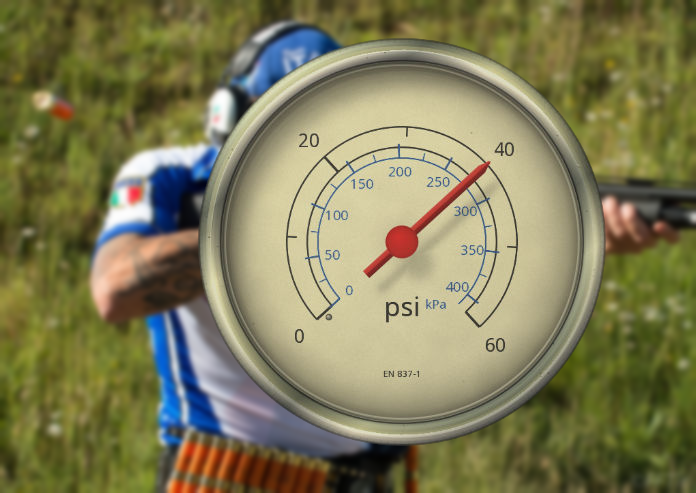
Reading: 40 psi
